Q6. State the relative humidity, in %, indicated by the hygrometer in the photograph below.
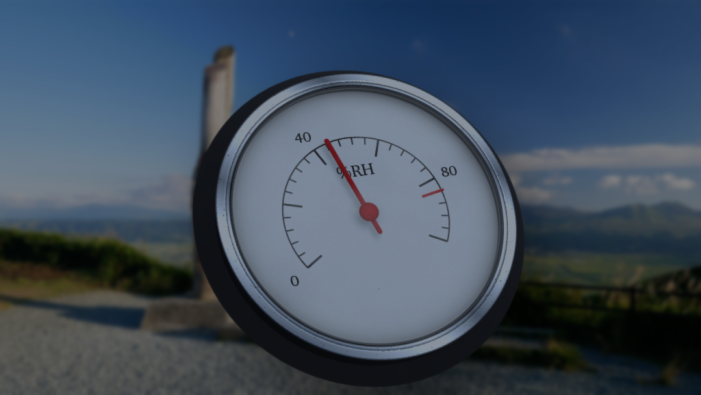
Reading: 44 %
